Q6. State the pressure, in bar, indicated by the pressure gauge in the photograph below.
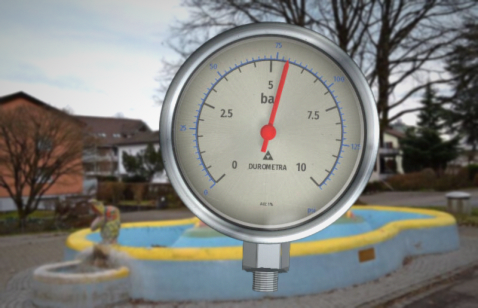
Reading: 5.5 bar
